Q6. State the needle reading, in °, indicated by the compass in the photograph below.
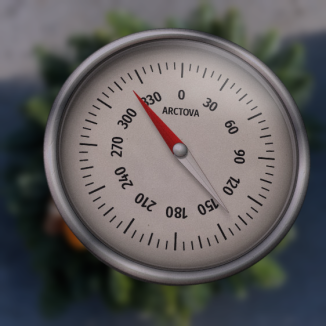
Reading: 320 °
